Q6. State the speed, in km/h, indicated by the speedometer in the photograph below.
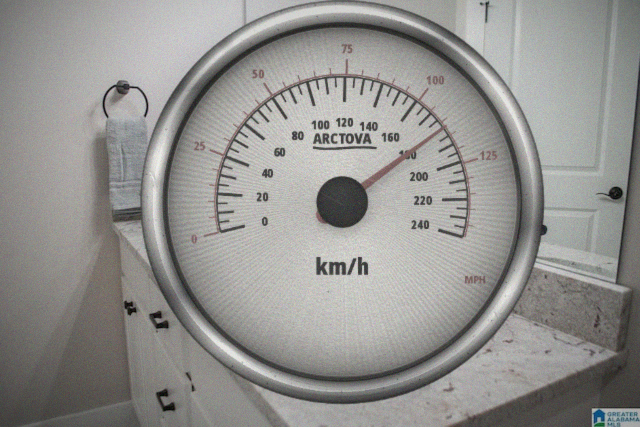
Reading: 180 km/h
